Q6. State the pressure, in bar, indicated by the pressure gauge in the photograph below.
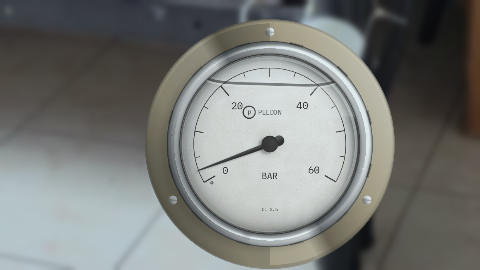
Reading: 2.5 bar
